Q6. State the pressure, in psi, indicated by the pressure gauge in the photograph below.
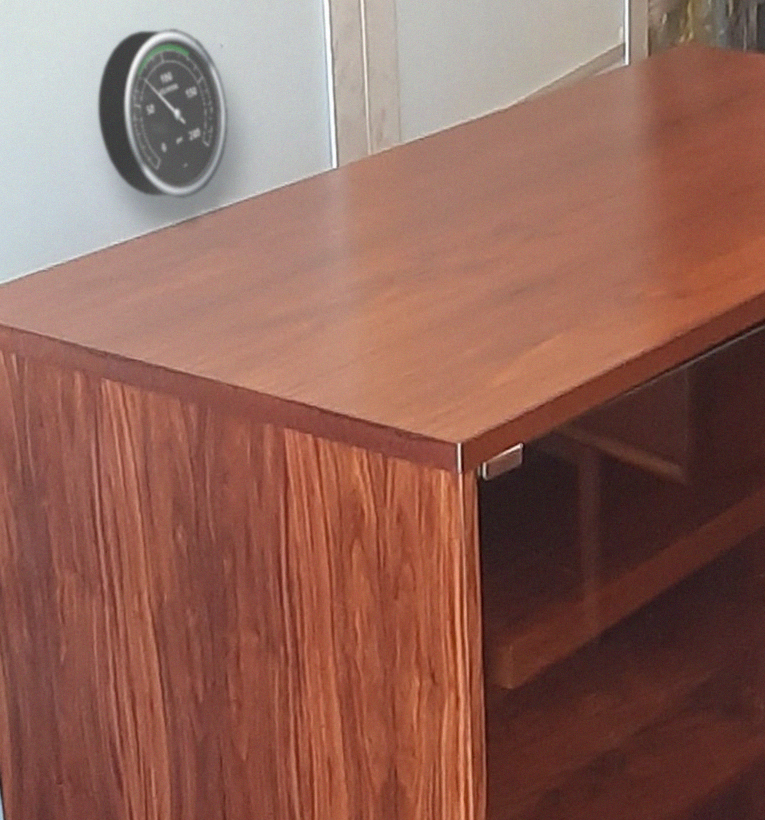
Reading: 70 psi
